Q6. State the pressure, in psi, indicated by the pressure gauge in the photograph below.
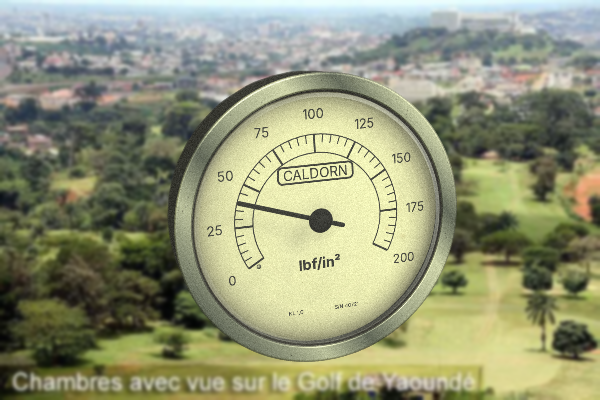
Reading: 40 psi
